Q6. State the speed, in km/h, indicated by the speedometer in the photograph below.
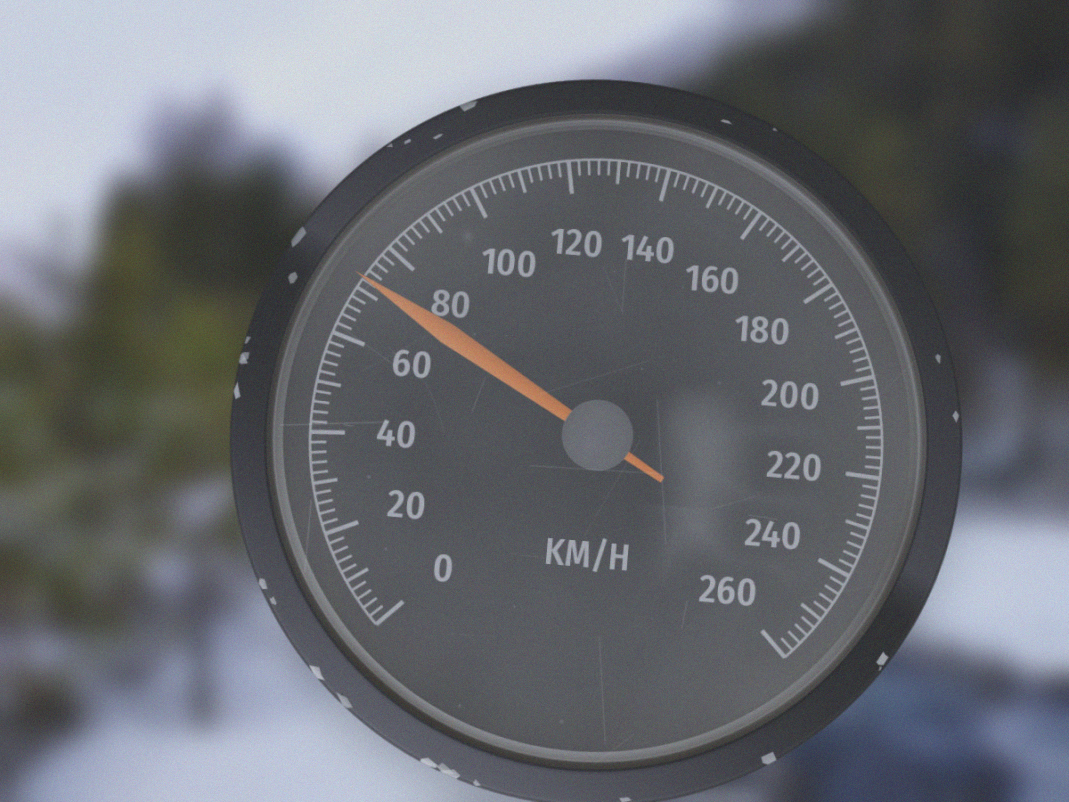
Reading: 72 km/h
